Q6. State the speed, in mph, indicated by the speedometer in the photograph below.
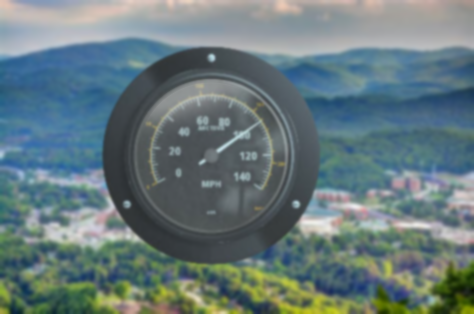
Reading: 100 mph
